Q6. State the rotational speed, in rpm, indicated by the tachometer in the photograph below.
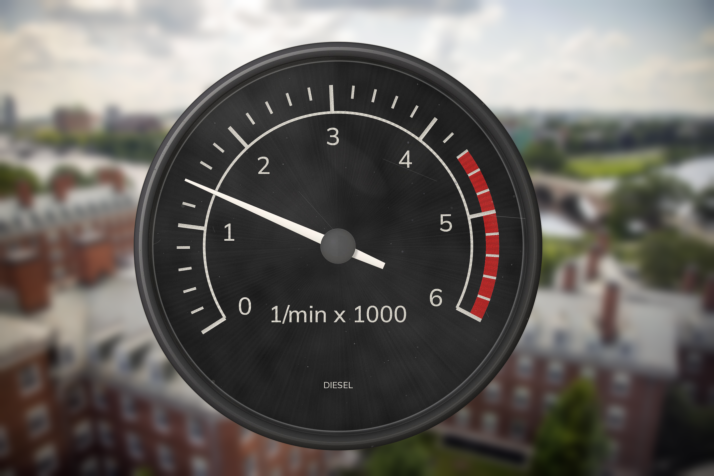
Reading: 1400 rpm
